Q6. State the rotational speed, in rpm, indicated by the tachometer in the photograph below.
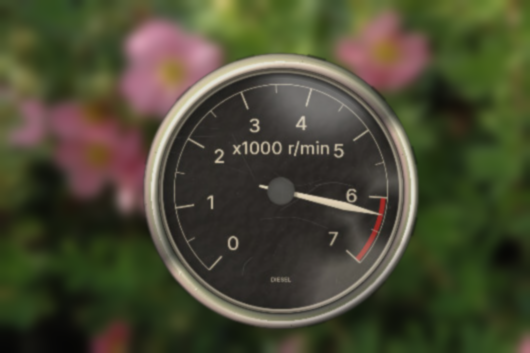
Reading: 6250 rpm
